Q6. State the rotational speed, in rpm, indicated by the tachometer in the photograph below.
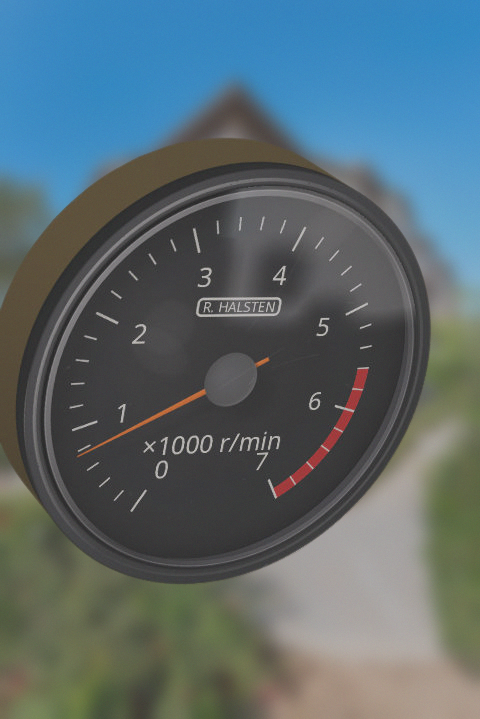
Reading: 800 rpm
